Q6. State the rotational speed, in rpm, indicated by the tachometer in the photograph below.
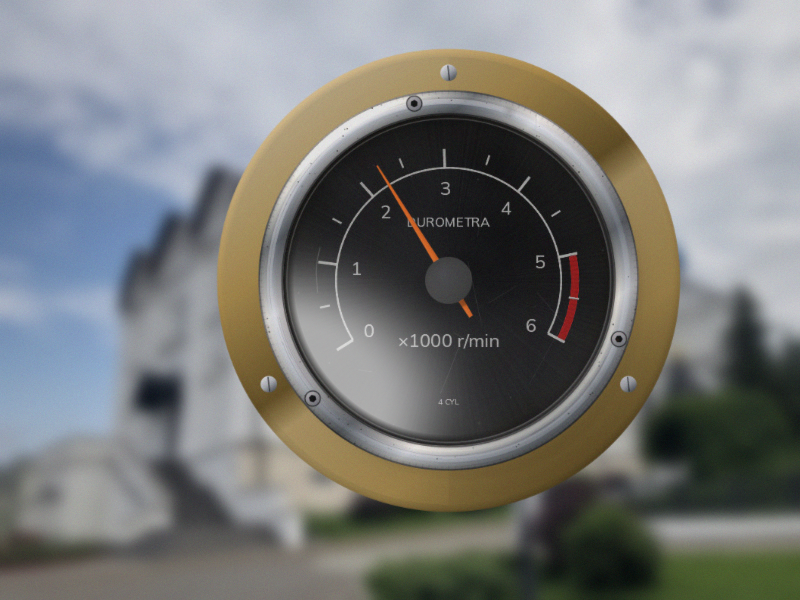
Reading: 2250 rpm
